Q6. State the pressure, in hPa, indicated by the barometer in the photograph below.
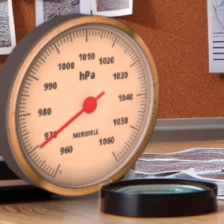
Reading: 970 hPa
